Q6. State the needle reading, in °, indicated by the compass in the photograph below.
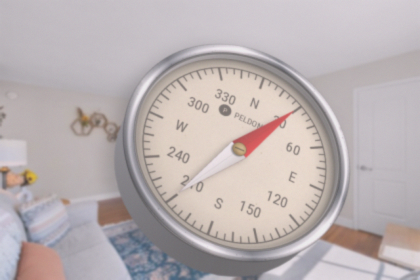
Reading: 30 °
